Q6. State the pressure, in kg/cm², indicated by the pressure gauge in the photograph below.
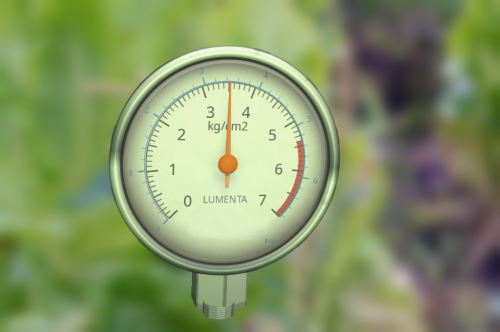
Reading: 3.5 kg/cm²
